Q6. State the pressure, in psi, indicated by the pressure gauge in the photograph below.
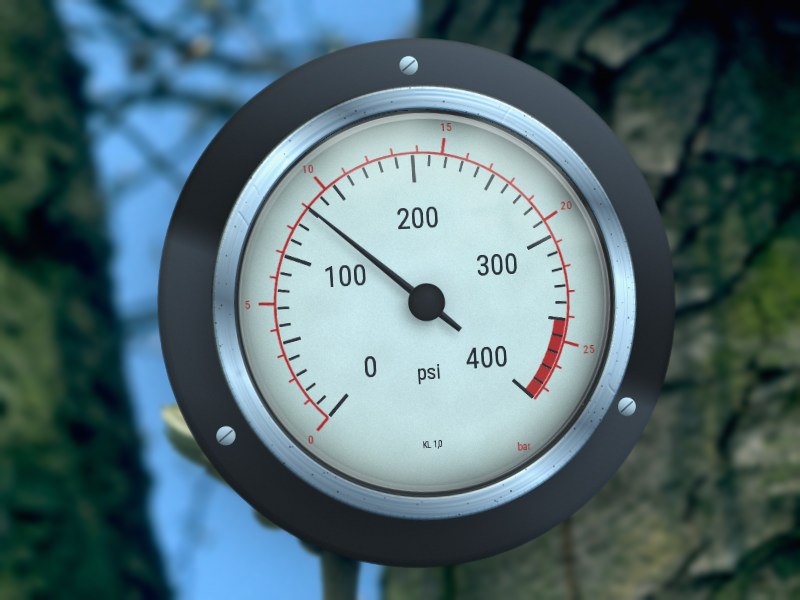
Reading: 130 psi
